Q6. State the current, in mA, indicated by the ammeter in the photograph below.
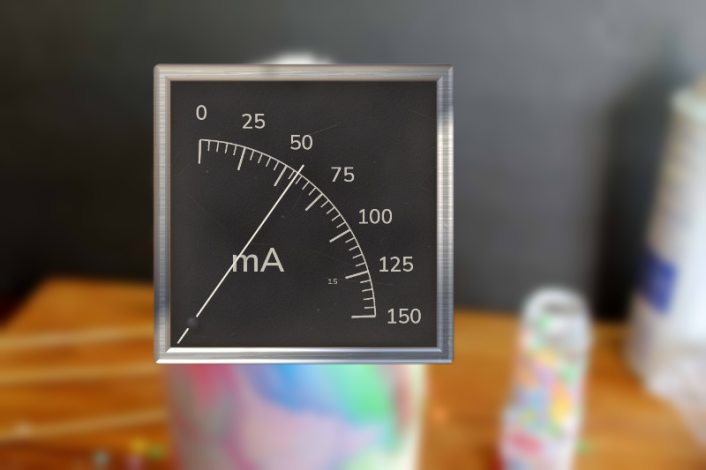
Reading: 57.5 mA
